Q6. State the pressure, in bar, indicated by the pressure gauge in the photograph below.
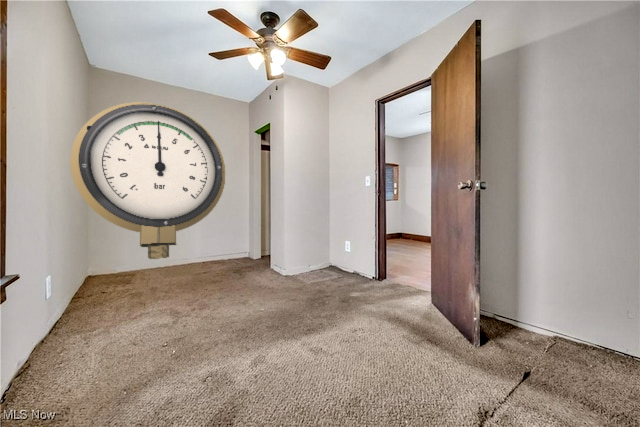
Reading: 4 bar
